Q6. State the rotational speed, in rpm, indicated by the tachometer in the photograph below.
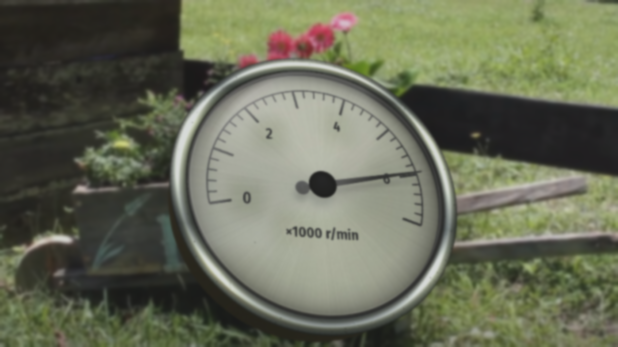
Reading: 6000 rpm
